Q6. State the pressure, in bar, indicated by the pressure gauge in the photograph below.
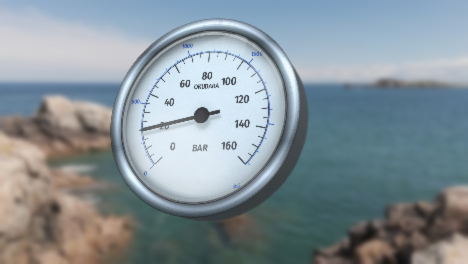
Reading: 20 bar
